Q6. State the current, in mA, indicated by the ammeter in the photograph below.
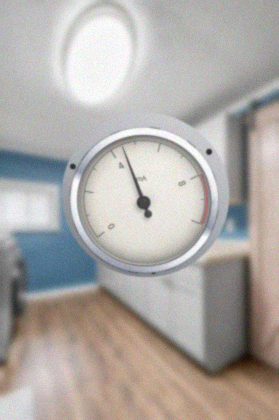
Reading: 4.5 mA
